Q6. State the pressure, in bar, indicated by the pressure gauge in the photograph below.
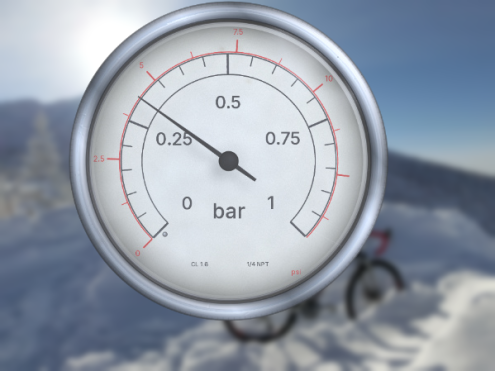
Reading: 0.3 bar
